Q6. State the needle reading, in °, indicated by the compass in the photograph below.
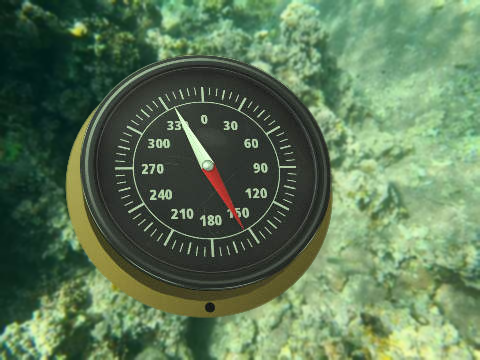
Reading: 155 °
